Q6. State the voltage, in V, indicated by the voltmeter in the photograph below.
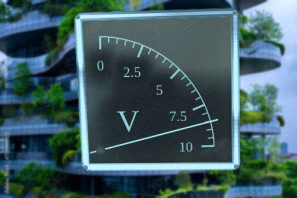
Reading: 8.5 V
